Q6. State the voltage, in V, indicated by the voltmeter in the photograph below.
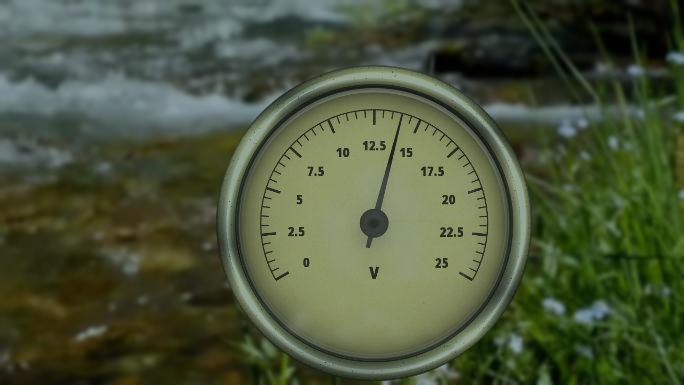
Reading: 14 V
